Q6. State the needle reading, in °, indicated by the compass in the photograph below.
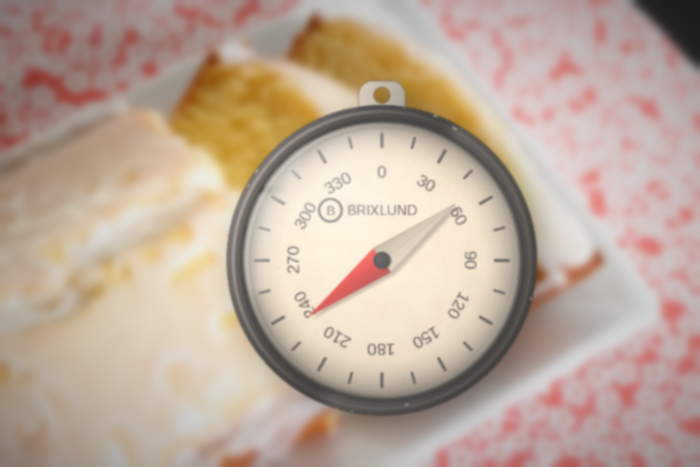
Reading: 232.5 °
